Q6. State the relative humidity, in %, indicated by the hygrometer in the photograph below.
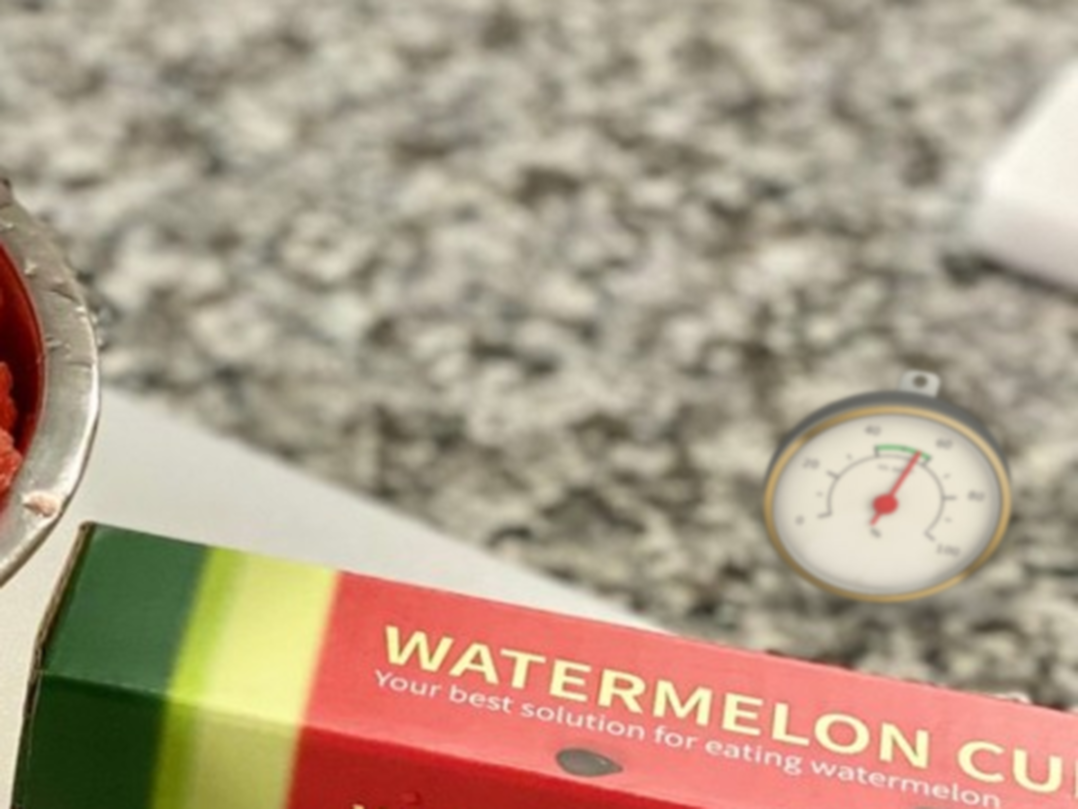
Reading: 55 %
